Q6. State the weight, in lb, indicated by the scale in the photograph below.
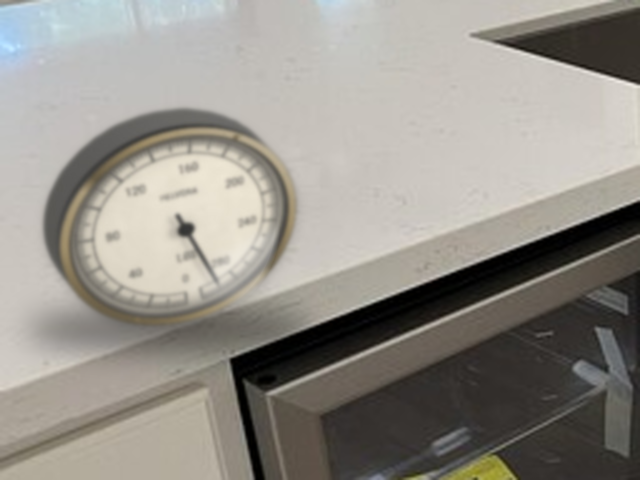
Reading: 290 lb
